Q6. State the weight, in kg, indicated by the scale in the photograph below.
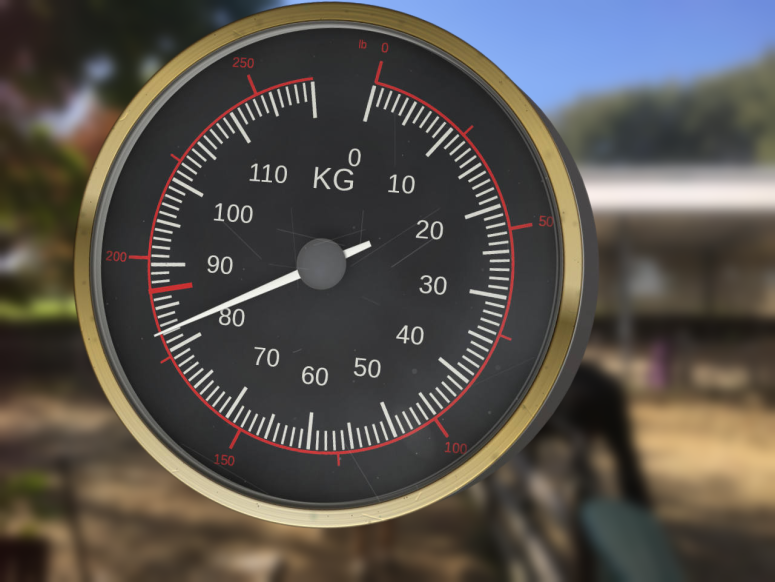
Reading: 82 kg
